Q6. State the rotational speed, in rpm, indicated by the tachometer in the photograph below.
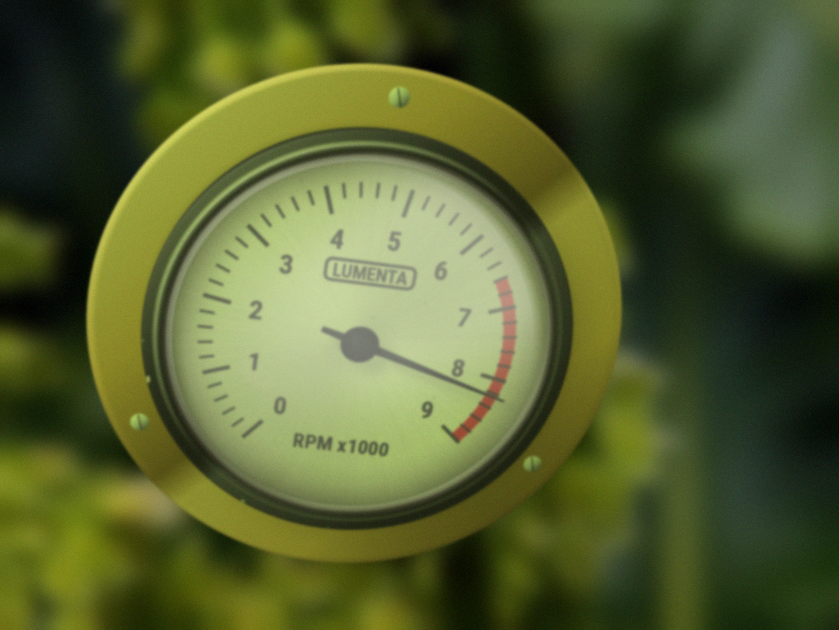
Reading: 8200 rpm
